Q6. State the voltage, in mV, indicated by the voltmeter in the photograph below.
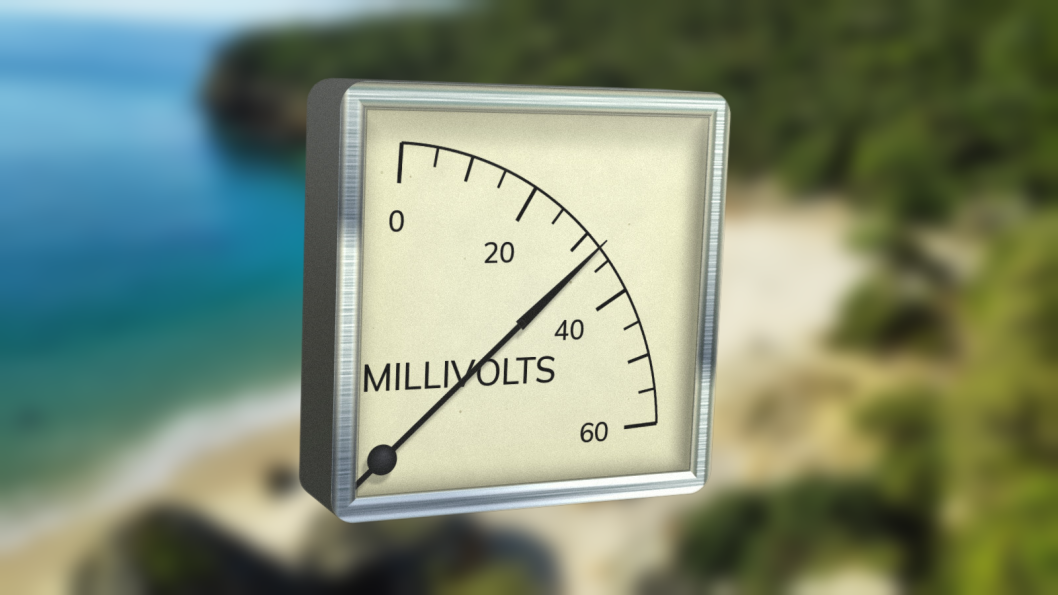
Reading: 32.5 mV
